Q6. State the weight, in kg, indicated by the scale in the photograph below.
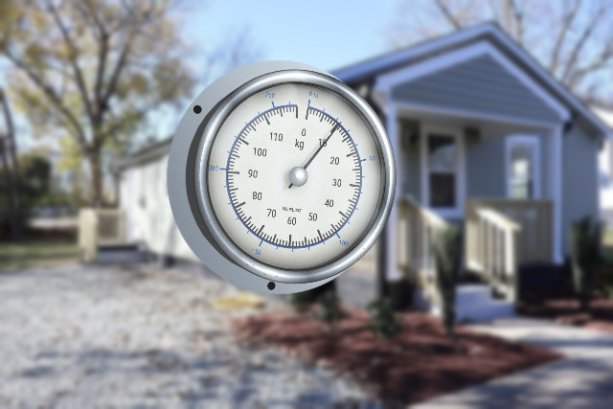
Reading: 10 kg
